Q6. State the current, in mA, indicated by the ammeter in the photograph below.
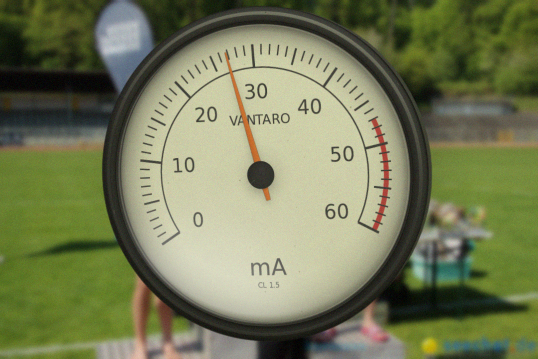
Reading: 27 mA
